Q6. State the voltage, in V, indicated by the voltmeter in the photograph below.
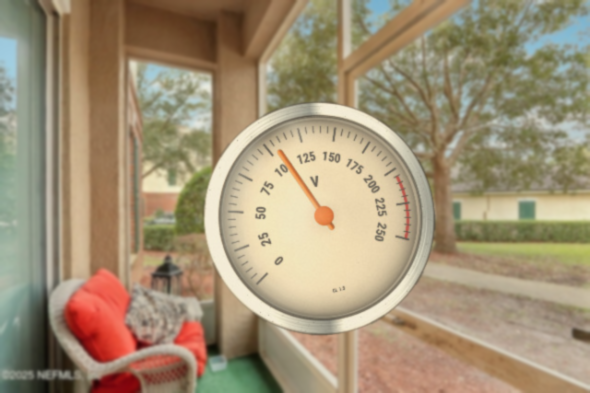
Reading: 105 V
